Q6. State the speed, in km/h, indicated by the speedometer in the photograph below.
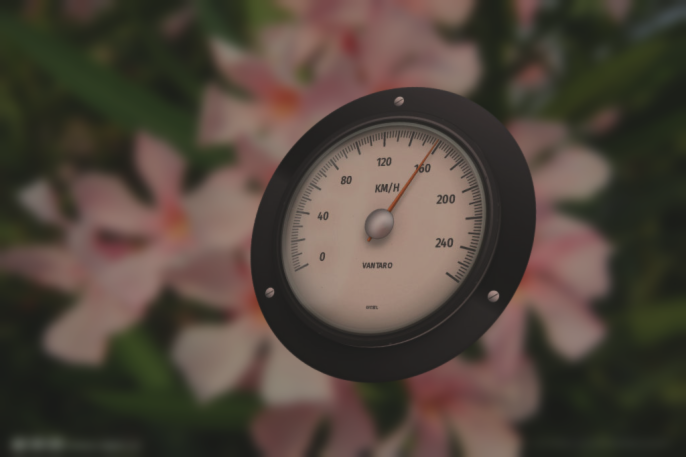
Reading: 160 km/h
